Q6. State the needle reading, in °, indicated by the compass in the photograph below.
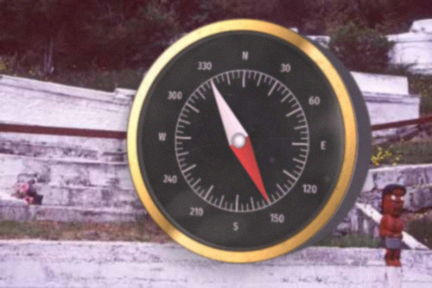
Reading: 150 °
